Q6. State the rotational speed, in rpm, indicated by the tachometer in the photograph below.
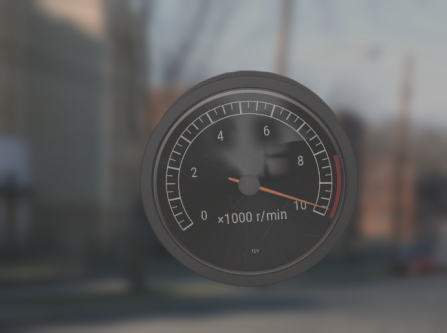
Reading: 9750 rpm
